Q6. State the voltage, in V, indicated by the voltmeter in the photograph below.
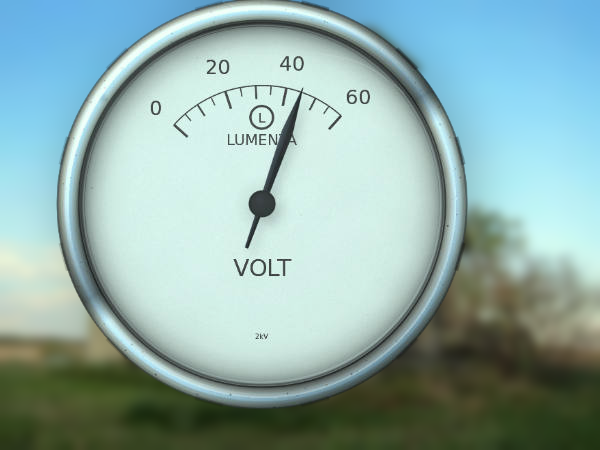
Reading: 45 V
